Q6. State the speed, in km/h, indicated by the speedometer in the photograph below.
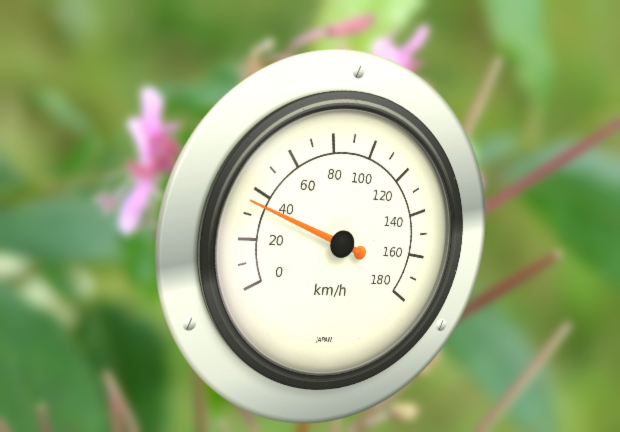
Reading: 35 km/h
